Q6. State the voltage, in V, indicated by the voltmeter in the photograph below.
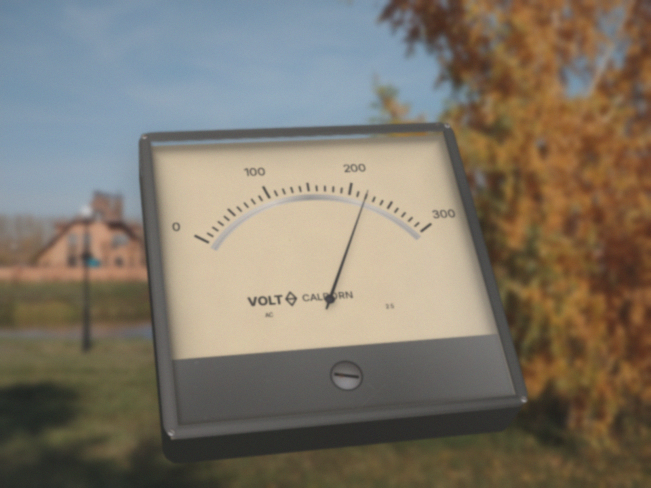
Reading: 220 V
